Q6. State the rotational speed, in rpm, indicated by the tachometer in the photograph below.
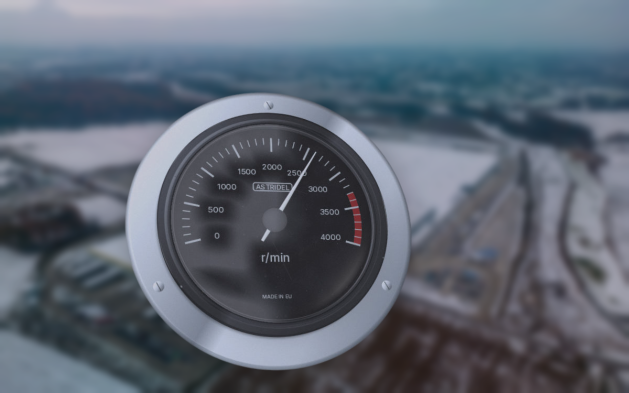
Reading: 2600 rpm
